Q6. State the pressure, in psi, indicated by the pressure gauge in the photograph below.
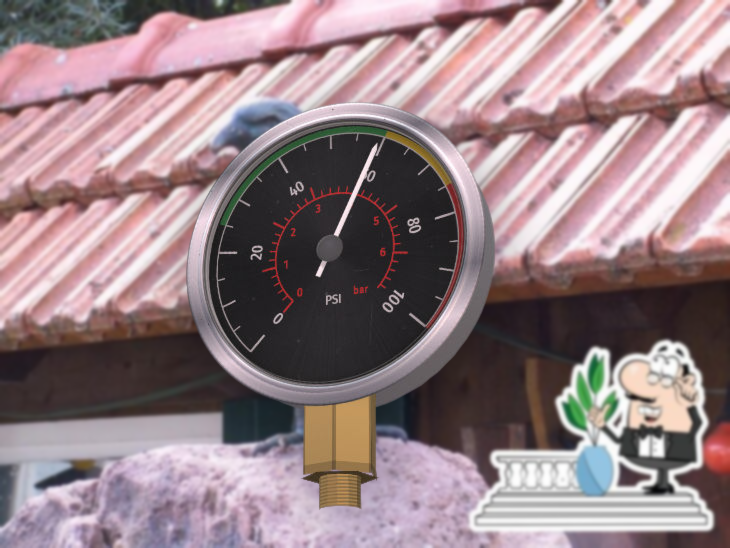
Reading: 60 psi
